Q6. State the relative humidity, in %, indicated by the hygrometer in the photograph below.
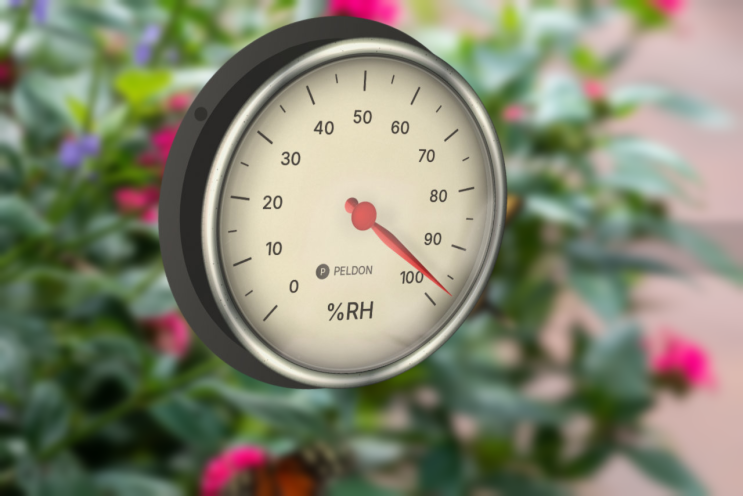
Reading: 97.5 %
